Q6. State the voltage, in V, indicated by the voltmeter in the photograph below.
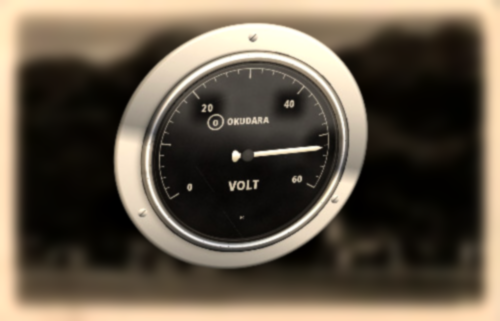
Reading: 52 V
